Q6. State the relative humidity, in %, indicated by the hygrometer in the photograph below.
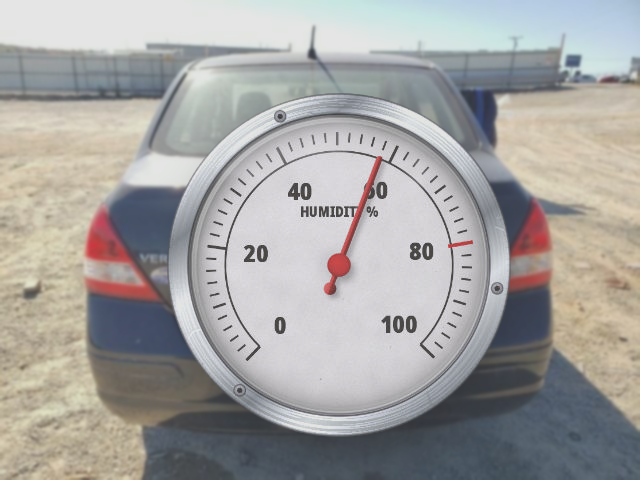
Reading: 58 %
